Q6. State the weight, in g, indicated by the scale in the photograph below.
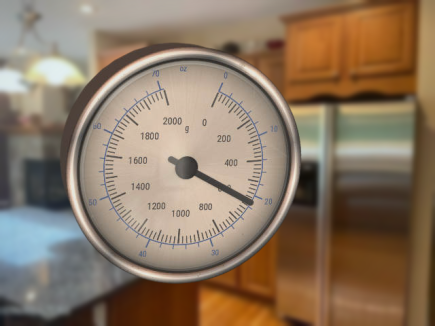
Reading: 600 g
